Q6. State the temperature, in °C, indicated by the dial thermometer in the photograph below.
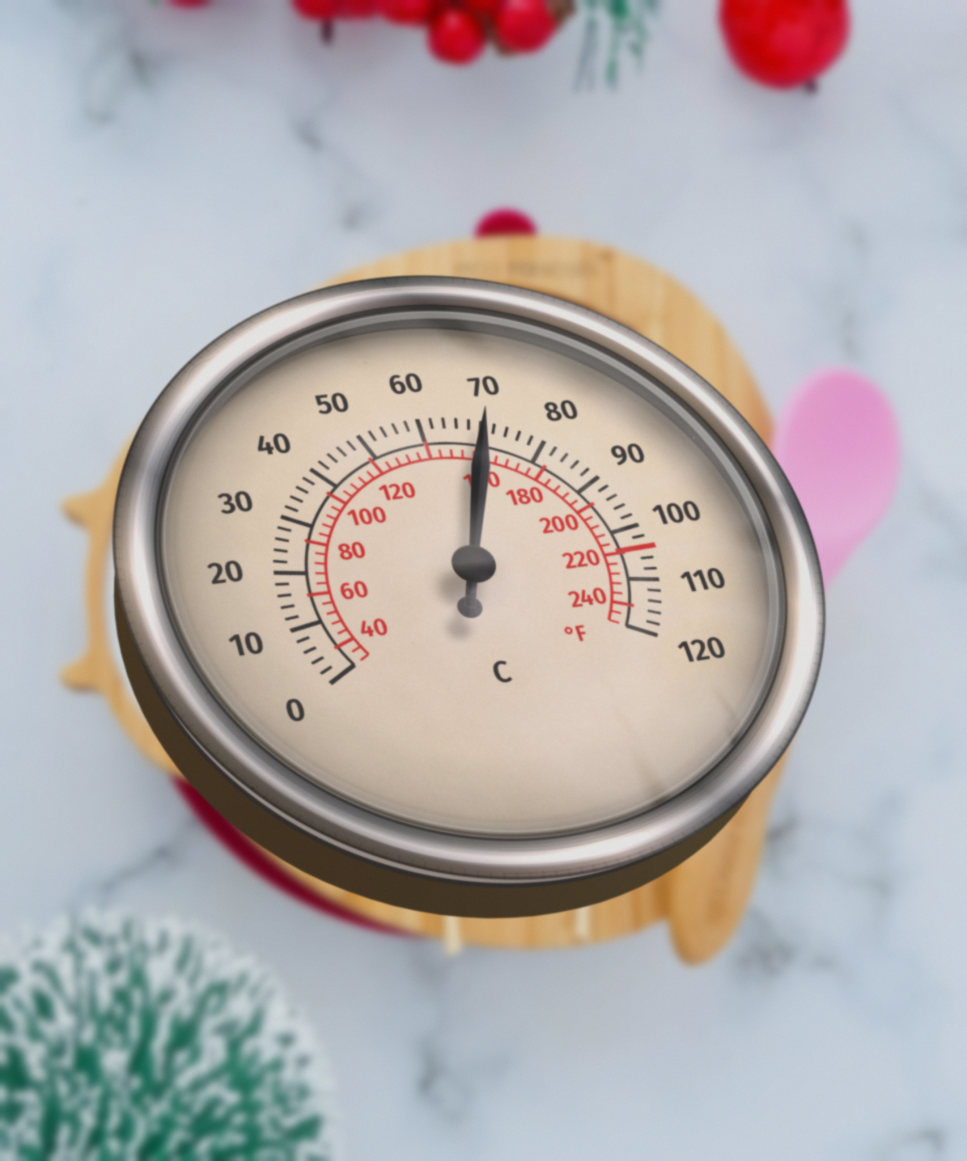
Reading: 70 °C
